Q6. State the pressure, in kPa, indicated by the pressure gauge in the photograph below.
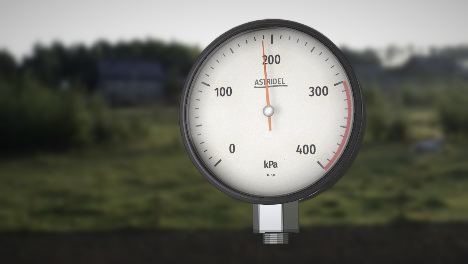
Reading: 190 kPa
